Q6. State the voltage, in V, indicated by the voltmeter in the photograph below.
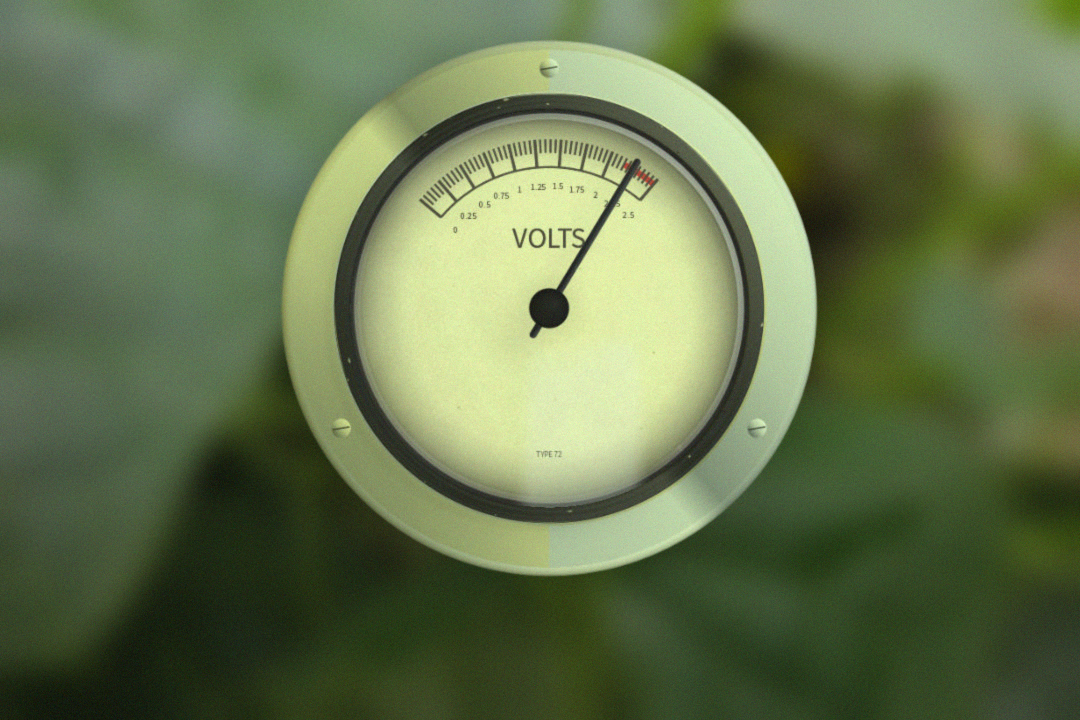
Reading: 2.25 V
